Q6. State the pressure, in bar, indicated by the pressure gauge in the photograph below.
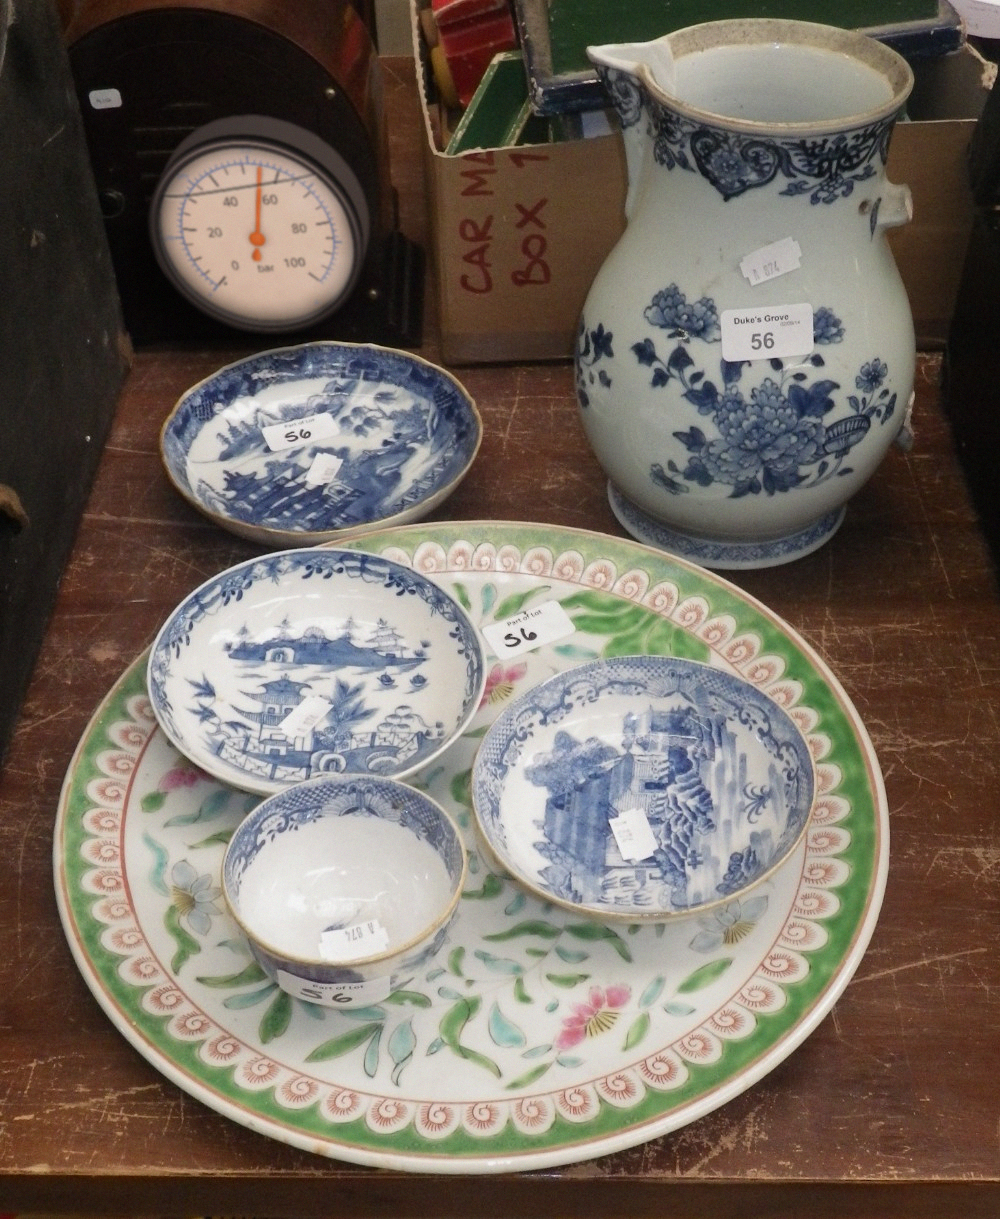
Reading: 55 bar
